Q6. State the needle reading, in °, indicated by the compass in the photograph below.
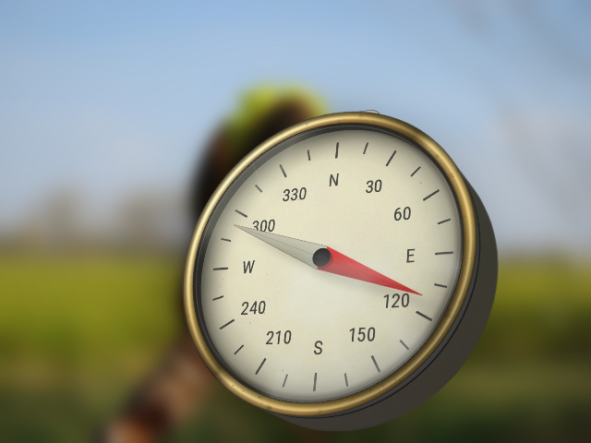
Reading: 112.5 °
